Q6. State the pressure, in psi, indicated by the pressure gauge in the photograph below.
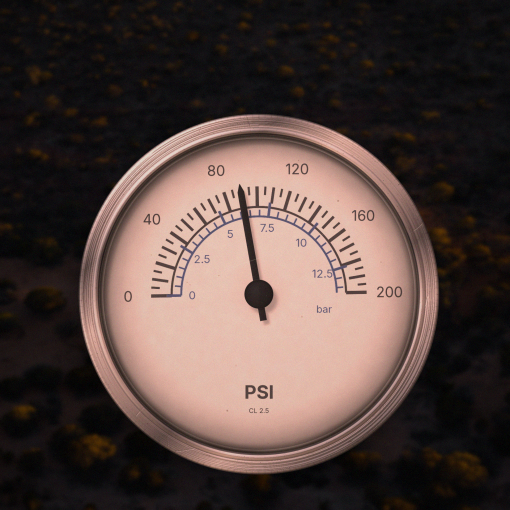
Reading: 90 psi
